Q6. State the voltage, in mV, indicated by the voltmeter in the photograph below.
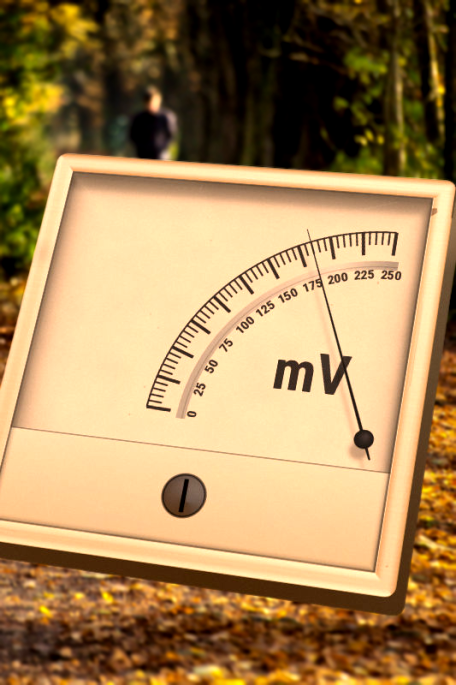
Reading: 185 mV
